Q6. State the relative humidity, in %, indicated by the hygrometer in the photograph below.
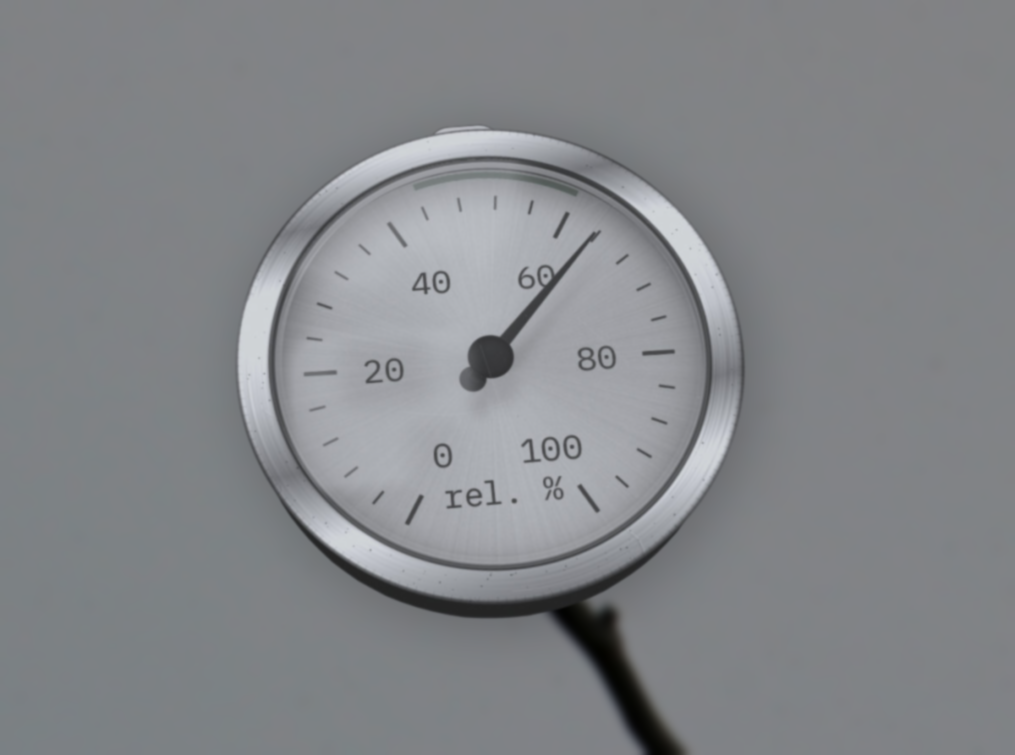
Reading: 64 %
